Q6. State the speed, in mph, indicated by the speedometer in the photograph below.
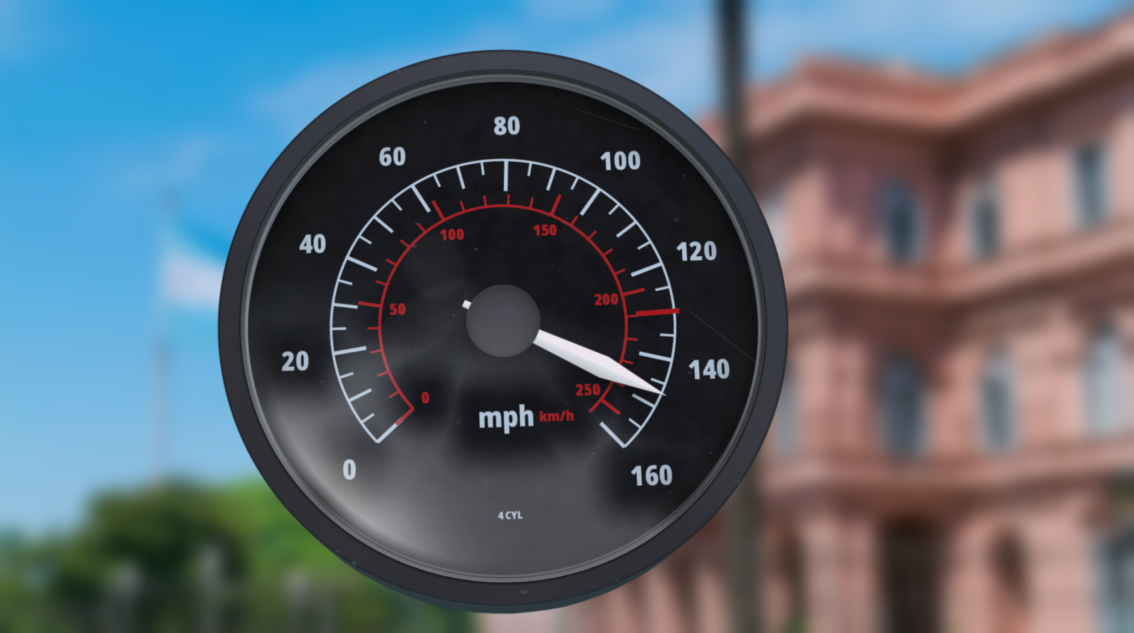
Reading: 147.5 mph
